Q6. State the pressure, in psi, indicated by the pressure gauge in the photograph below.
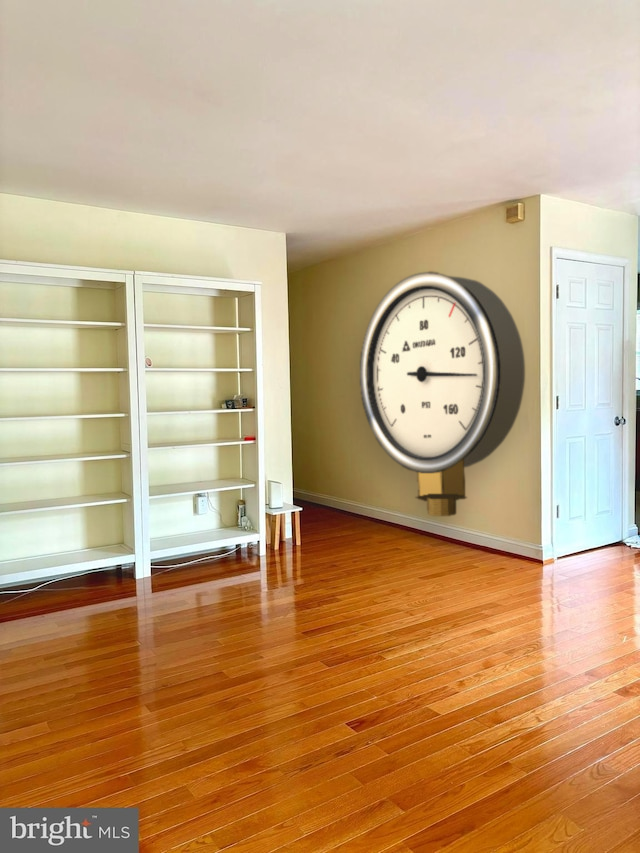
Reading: 135 psi
